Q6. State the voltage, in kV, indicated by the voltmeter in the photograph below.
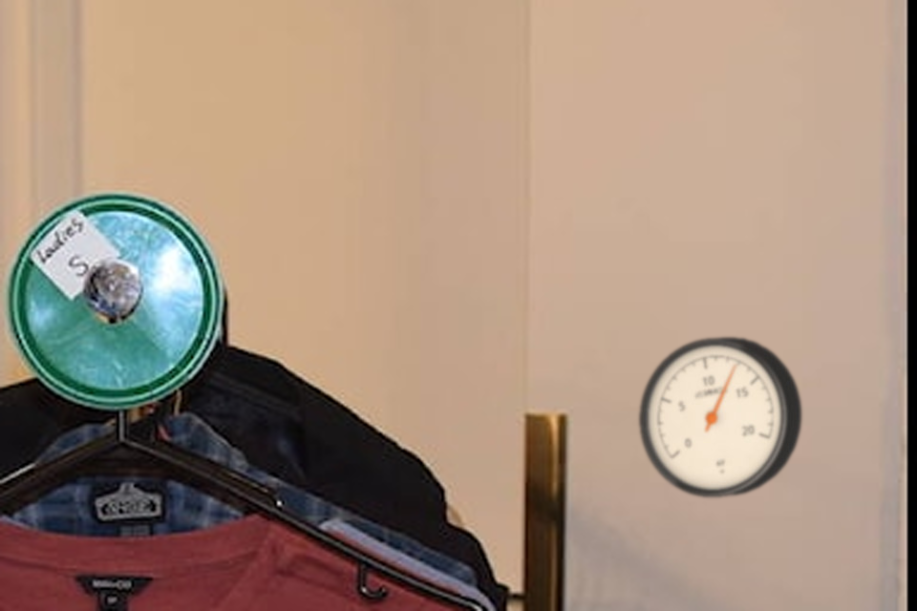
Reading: 13 kV
